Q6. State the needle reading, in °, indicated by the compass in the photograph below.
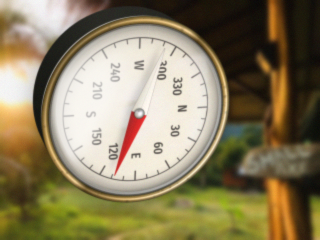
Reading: 110 °
